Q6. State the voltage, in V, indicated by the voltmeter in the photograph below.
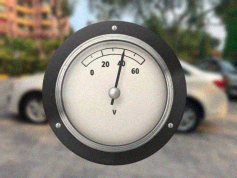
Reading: 40 V
